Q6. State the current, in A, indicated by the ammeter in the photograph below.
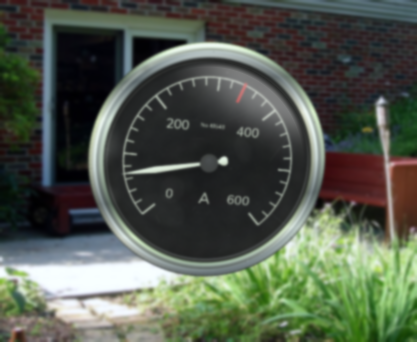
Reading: 70 A
